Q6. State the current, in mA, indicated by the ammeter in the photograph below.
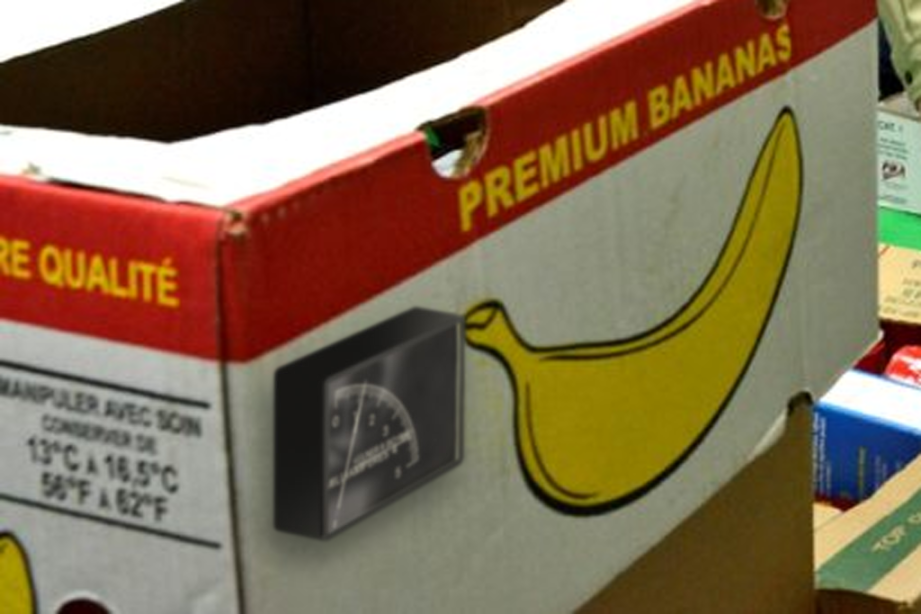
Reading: 1 mA
